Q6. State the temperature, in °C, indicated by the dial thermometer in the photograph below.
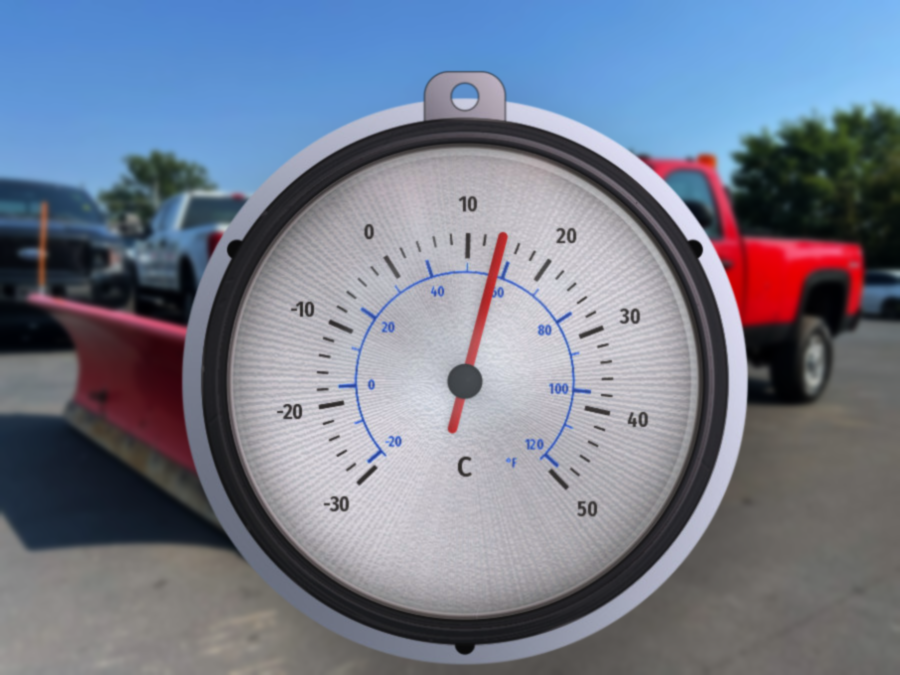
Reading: 14 °C
